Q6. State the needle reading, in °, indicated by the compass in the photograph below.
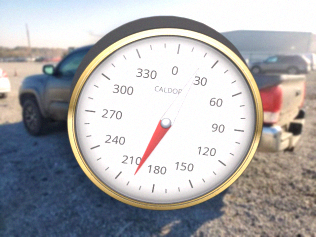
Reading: 200 °
